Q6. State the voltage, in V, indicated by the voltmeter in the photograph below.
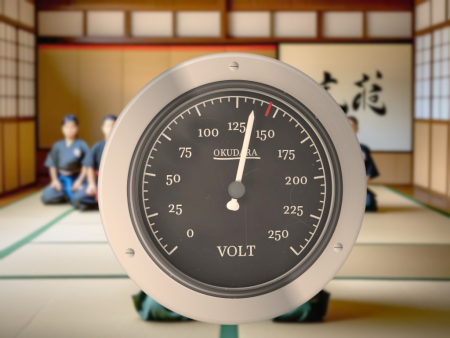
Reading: 135 V
